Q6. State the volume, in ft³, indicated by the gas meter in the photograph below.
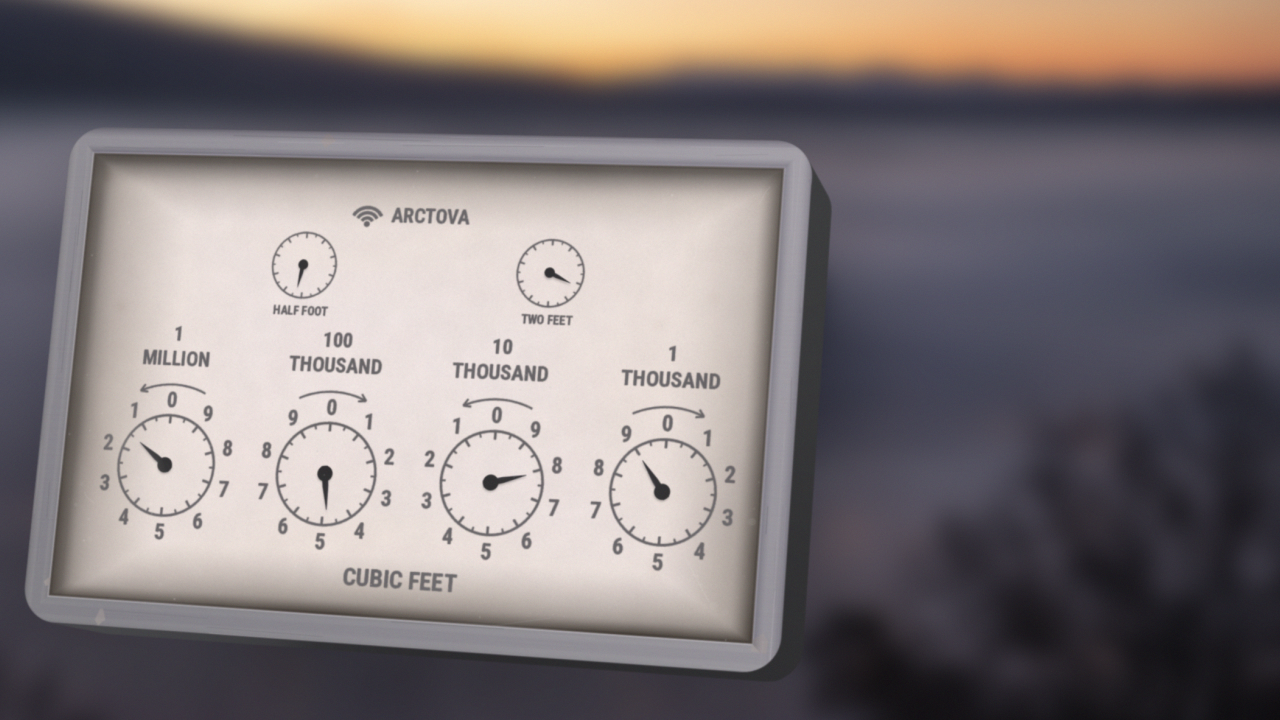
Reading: 147900 ft³
